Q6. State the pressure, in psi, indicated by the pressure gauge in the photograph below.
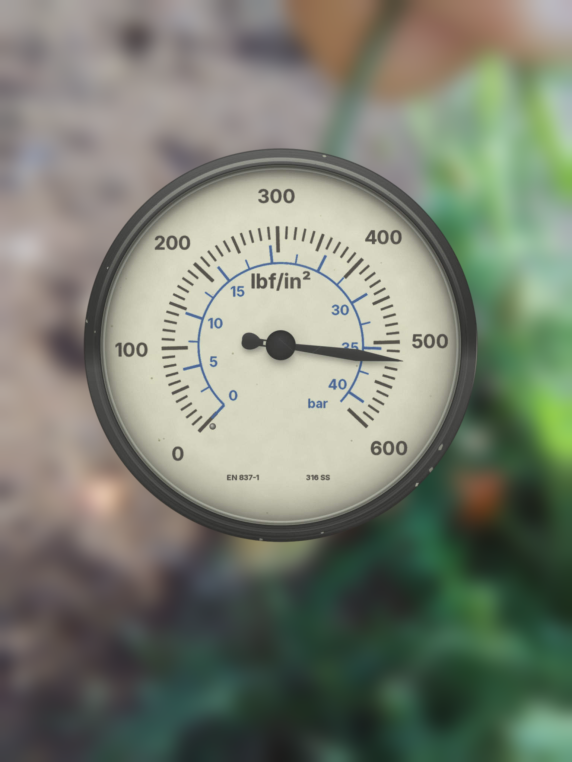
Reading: 520 psi
